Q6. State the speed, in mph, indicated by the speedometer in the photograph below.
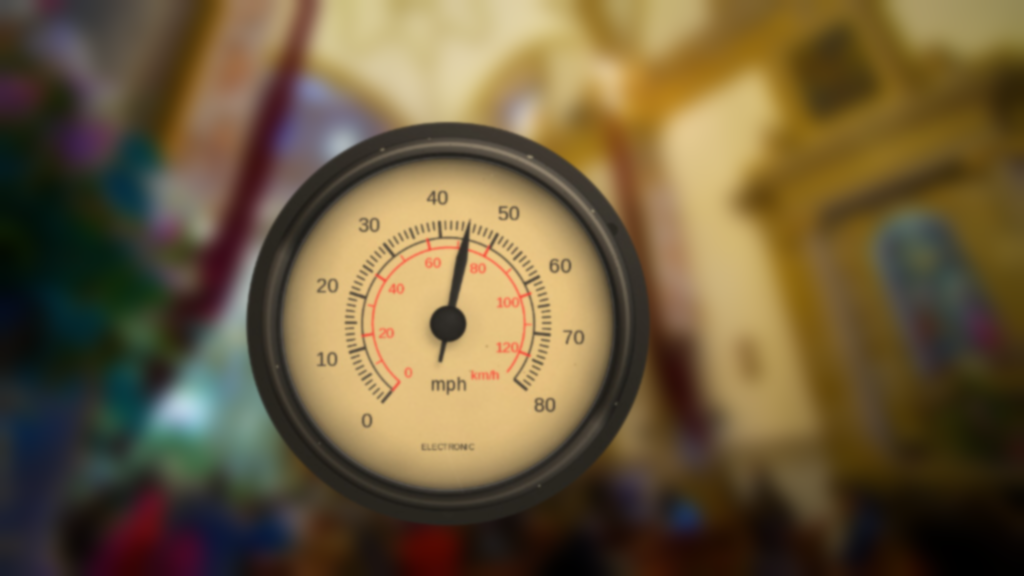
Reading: 45 mph
